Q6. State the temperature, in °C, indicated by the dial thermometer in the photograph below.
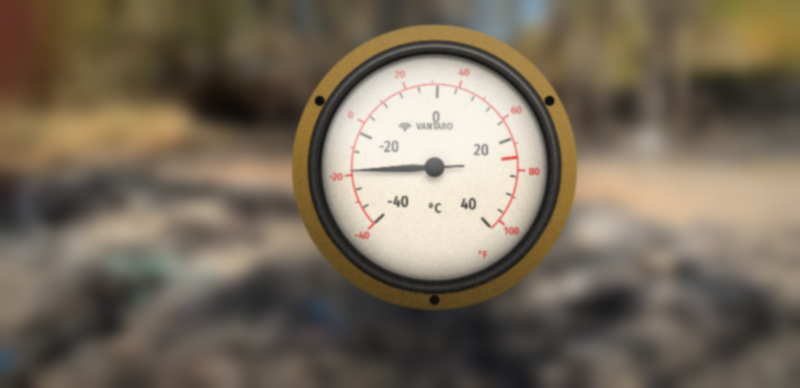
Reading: -28 °C
